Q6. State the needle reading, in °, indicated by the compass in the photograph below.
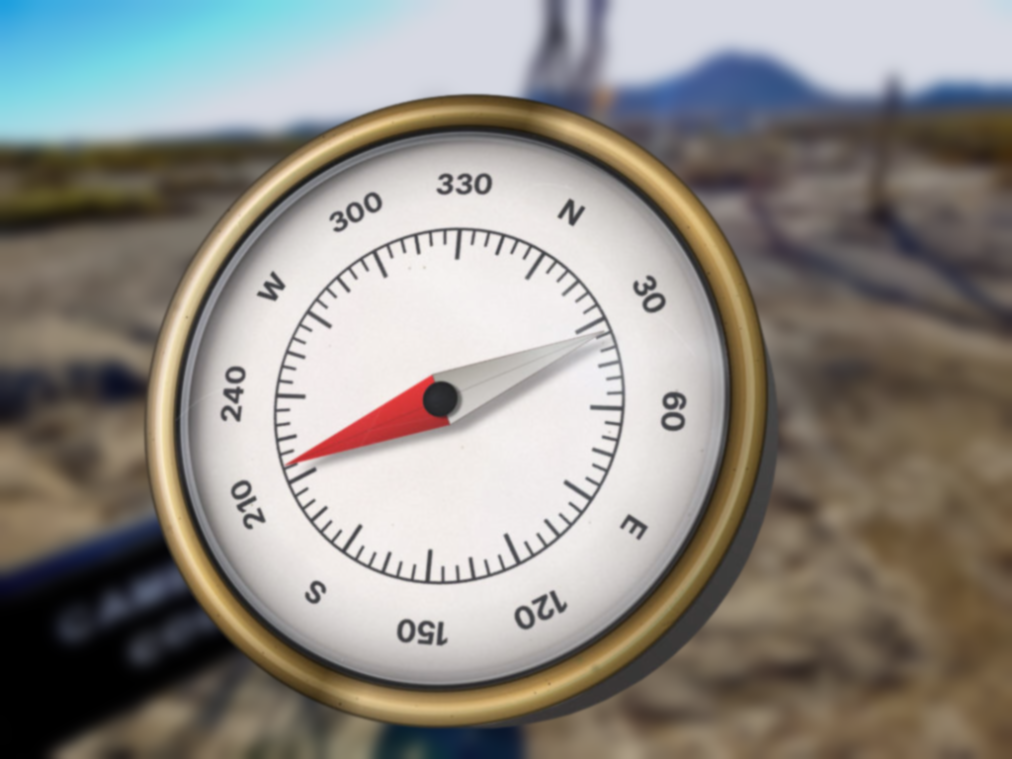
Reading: 215 °
